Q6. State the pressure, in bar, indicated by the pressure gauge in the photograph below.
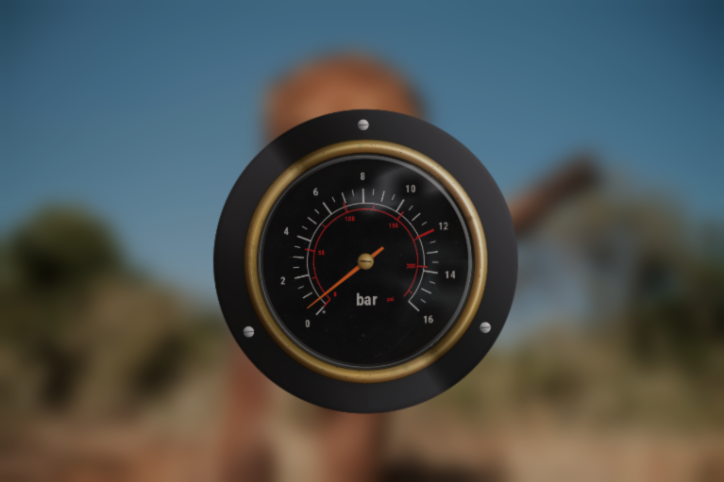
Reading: 0.5 bar
